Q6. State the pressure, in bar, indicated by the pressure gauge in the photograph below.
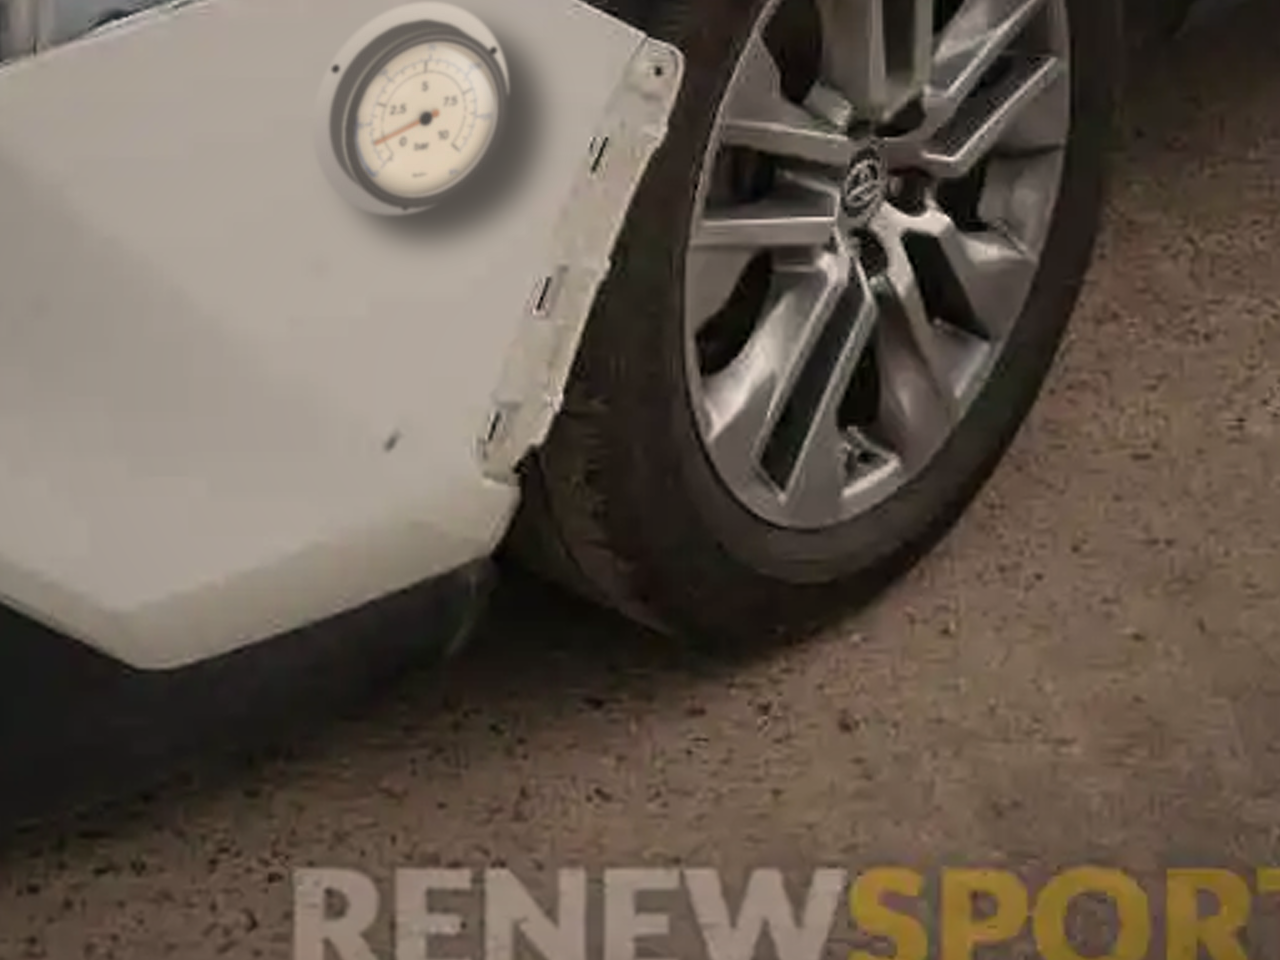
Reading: 1 bar
